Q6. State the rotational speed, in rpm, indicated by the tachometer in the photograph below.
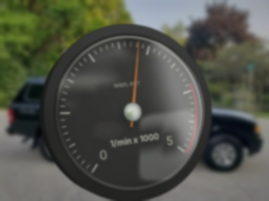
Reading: 2800 rpm
